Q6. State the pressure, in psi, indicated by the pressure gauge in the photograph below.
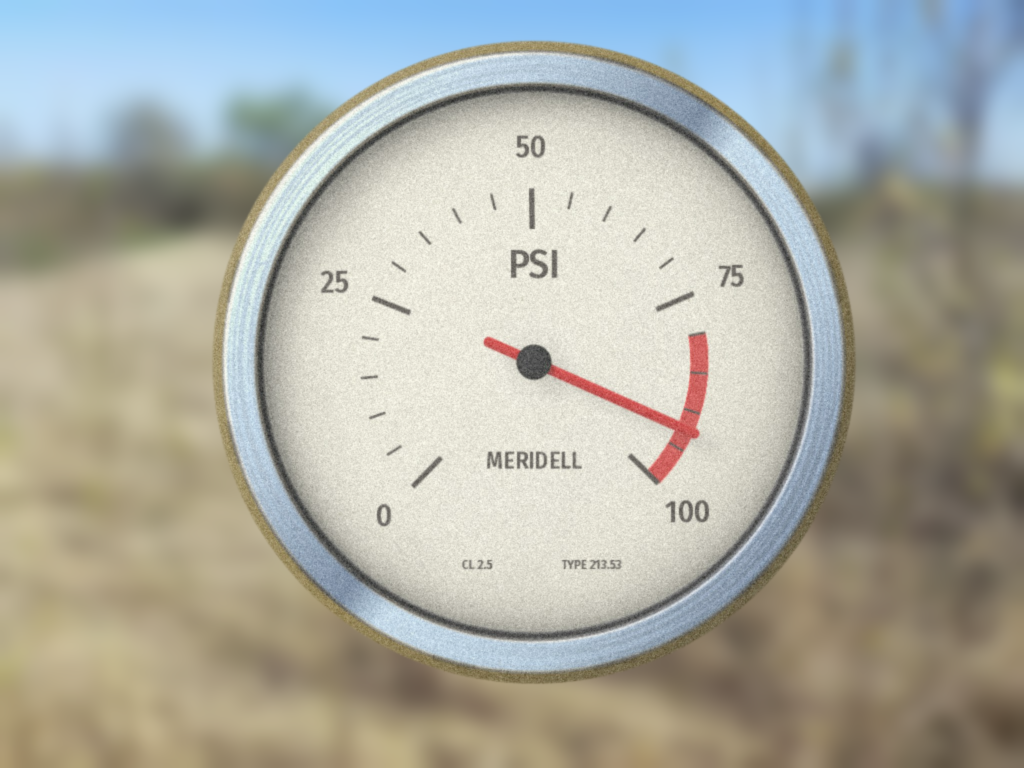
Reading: 92.5 psi
